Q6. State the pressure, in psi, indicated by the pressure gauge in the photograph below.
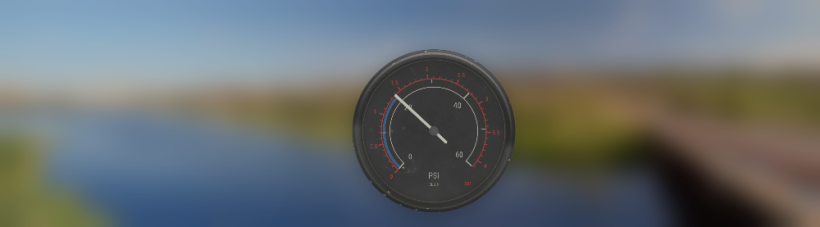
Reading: 20 psi
